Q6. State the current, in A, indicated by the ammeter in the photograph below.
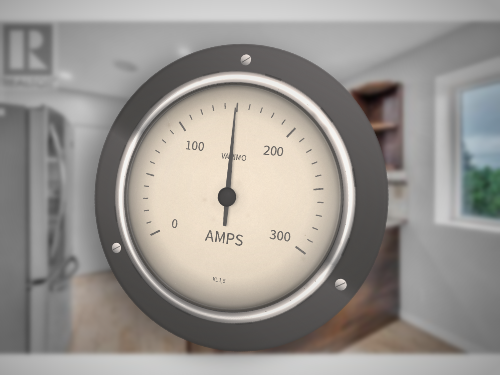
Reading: 150 A
